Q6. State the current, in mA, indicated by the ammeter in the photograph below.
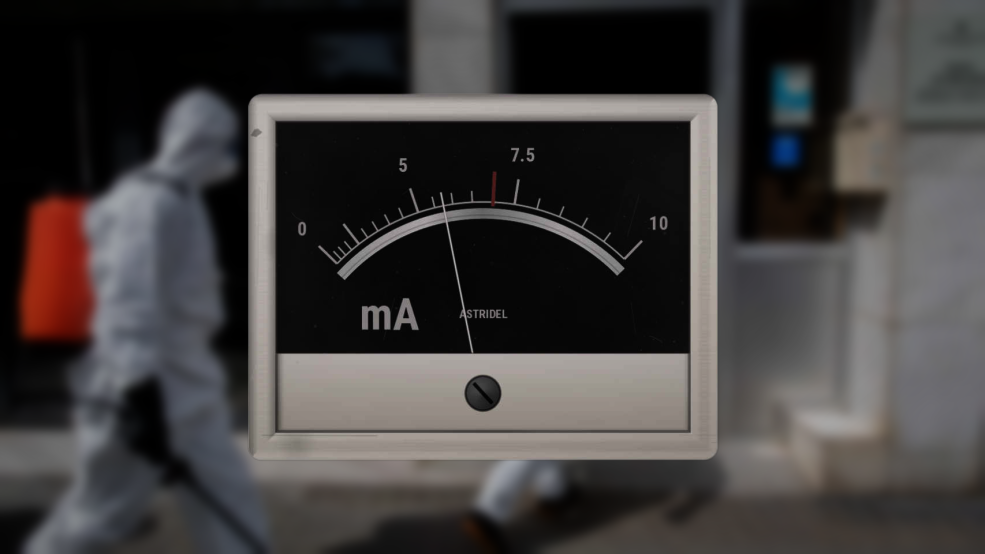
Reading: 5.75 mA
